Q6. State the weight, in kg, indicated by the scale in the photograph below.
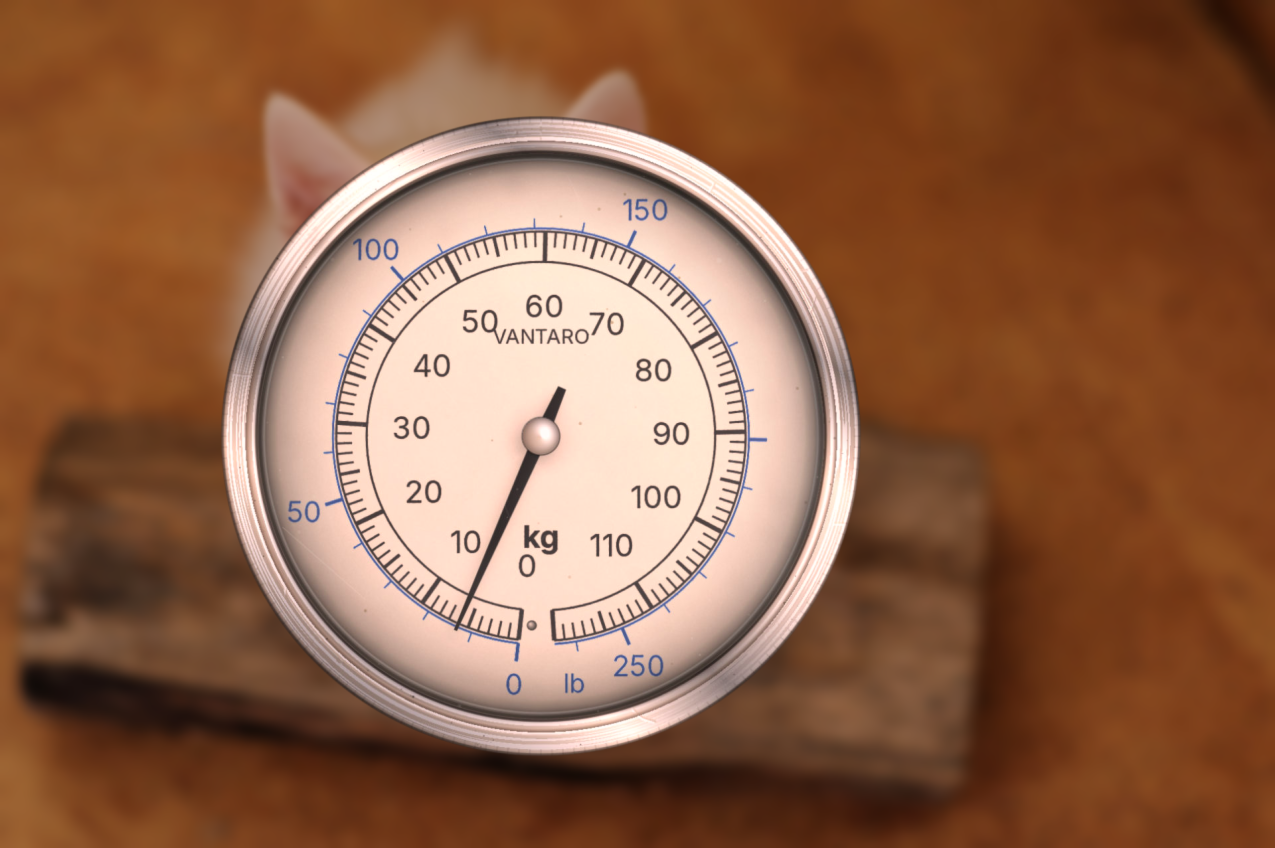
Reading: 6 kg
